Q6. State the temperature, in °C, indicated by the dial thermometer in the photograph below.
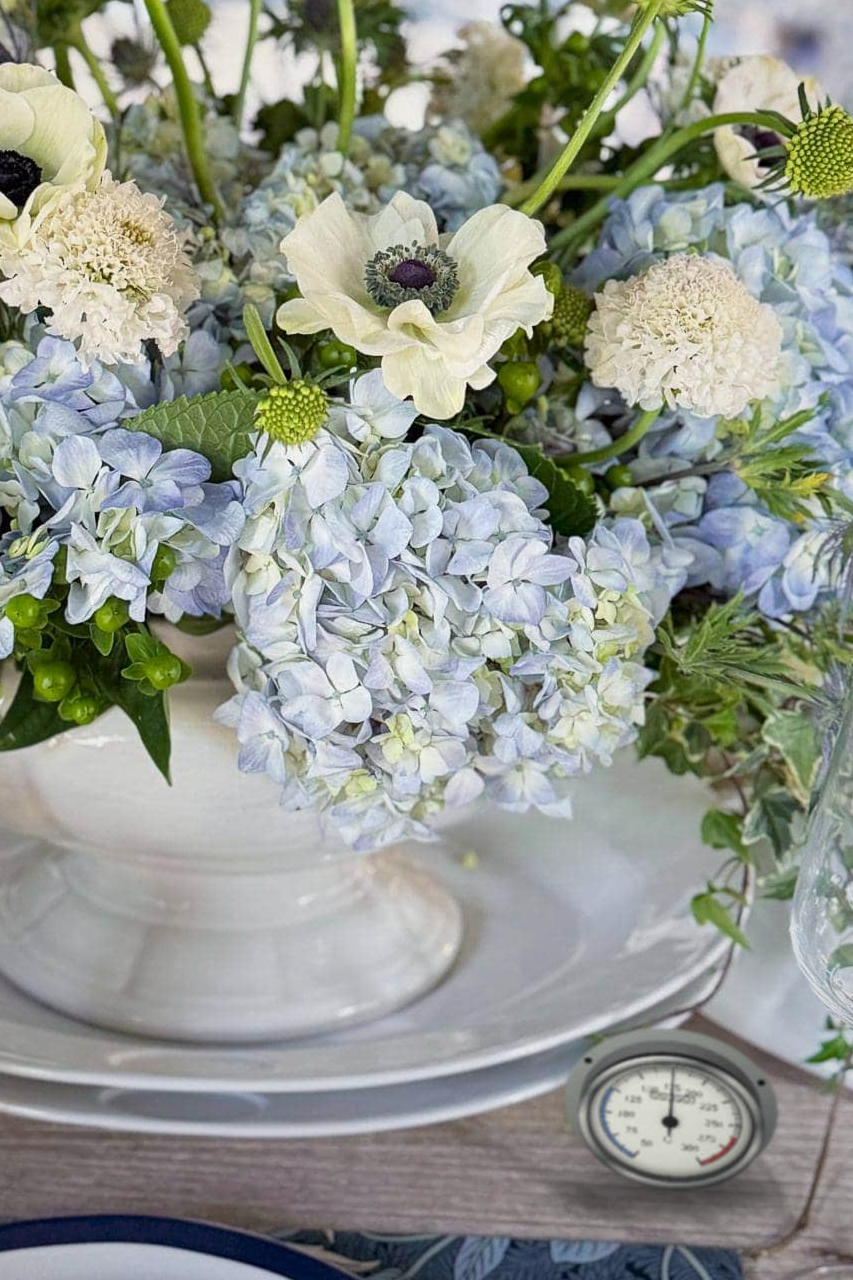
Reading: 175 °C
